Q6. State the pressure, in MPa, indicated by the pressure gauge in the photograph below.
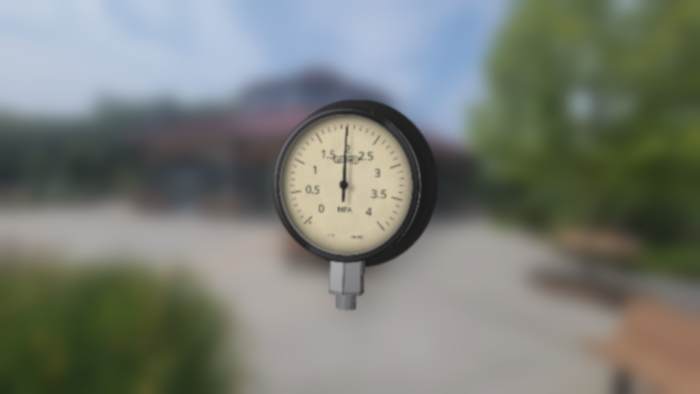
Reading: 2 MPa
